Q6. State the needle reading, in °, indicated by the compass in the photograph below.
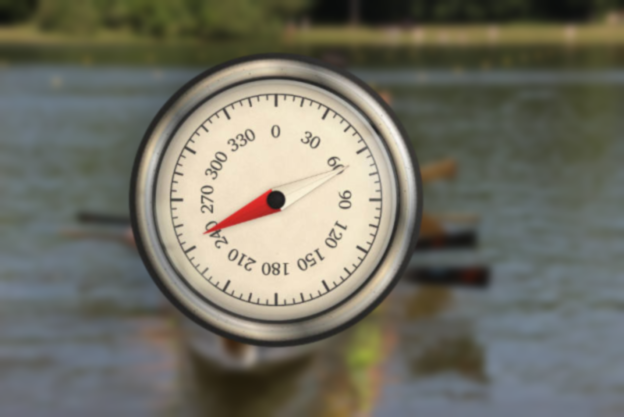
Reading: 245 °
